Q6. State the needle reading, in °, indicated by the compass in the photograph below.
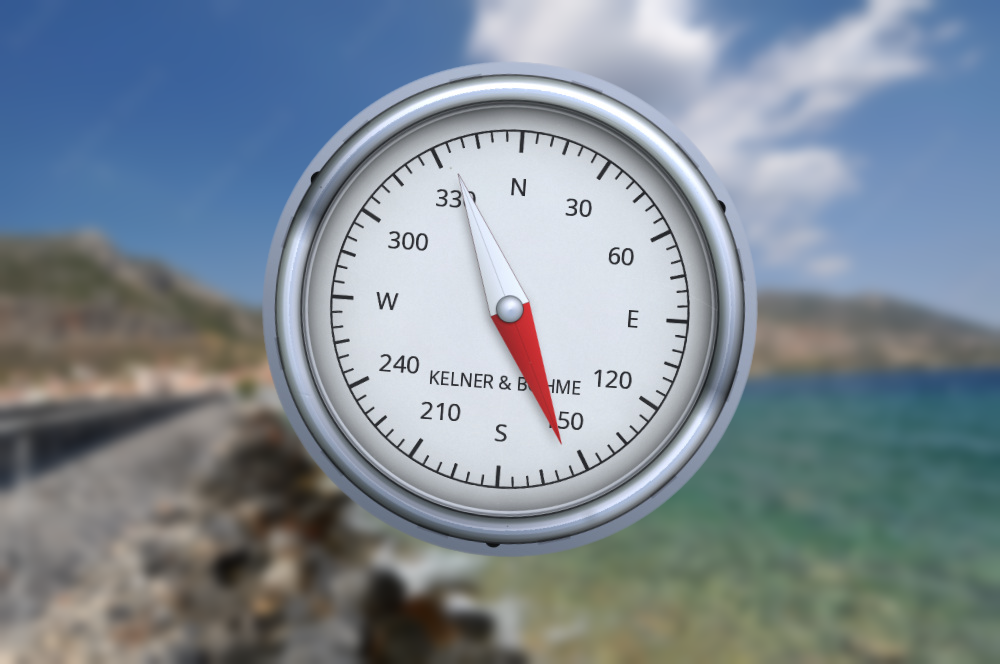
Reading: 155 °
